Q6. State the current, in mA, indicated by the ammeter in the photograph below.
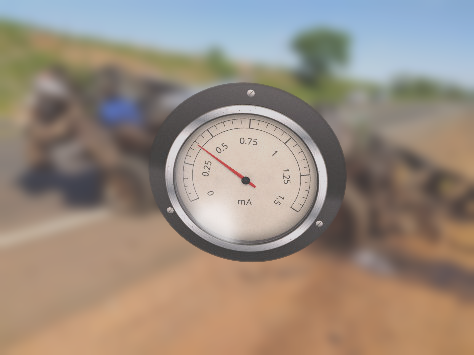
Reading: 0.4 mA
